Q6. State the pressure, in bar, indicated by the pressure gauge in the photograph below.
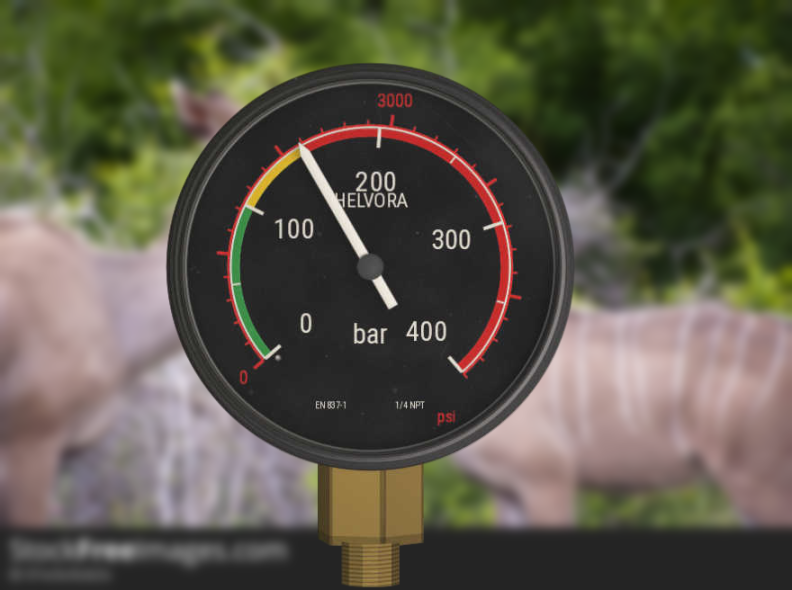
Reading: 150 bar
